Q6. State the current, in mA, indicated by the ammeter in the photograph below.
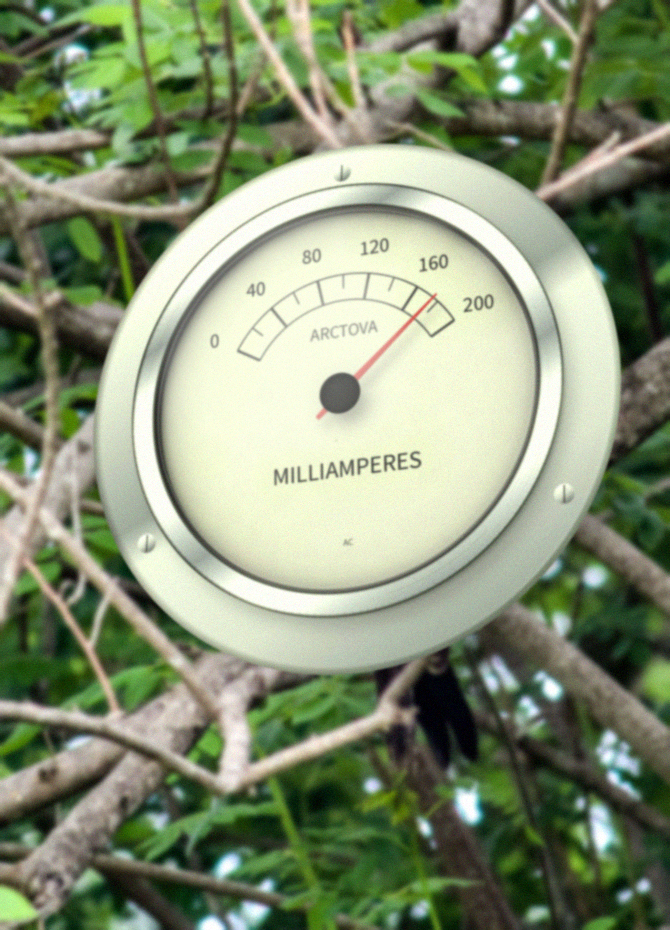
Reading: 180 mA
